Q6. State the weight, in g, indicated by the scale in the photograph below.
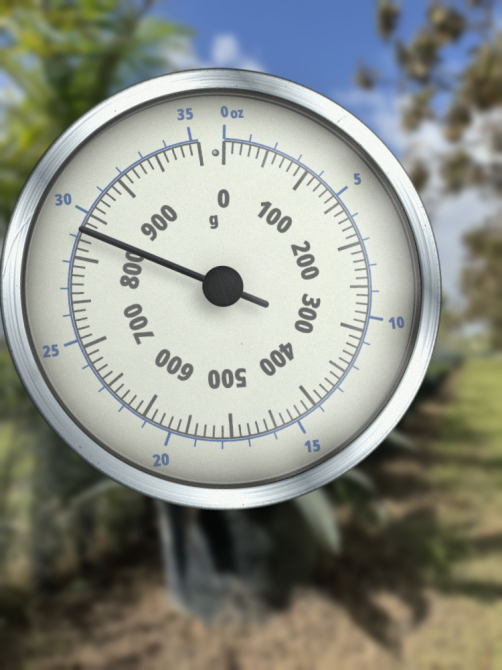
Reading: 830 g
